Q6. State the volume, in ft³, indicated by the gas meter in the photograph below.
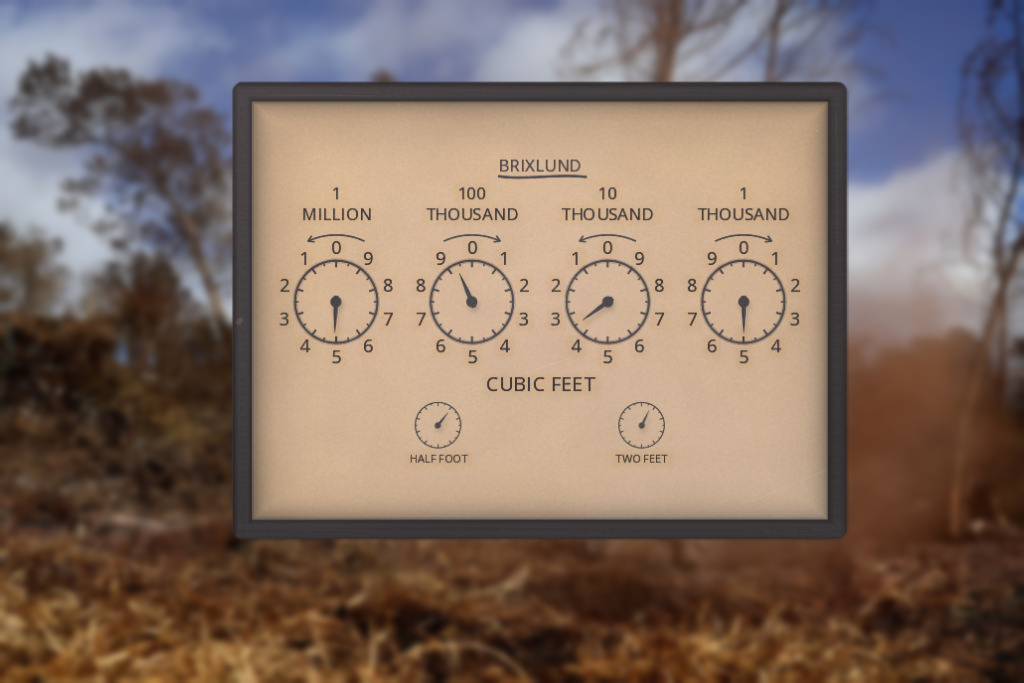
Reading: 493500 ft³
